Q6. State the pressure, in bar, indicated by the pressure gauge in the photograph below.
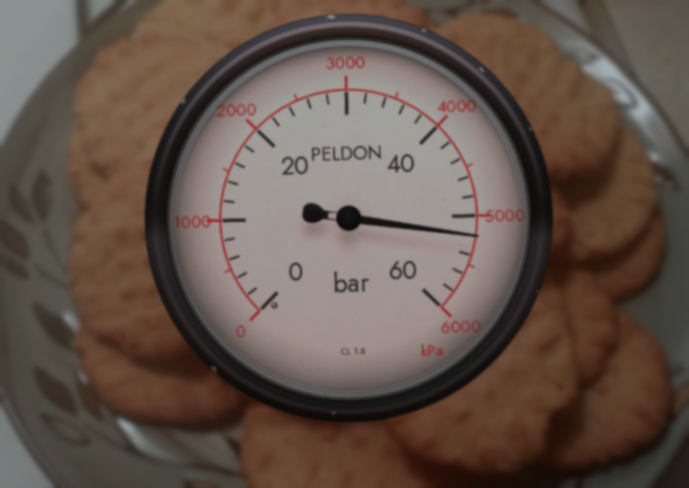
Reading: 52 bar
